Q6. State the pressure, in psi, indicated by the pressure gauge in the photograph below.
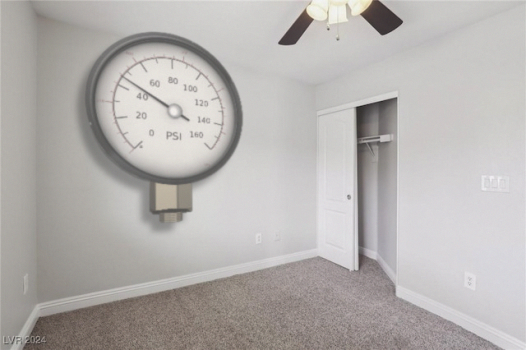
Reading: 45 psi
